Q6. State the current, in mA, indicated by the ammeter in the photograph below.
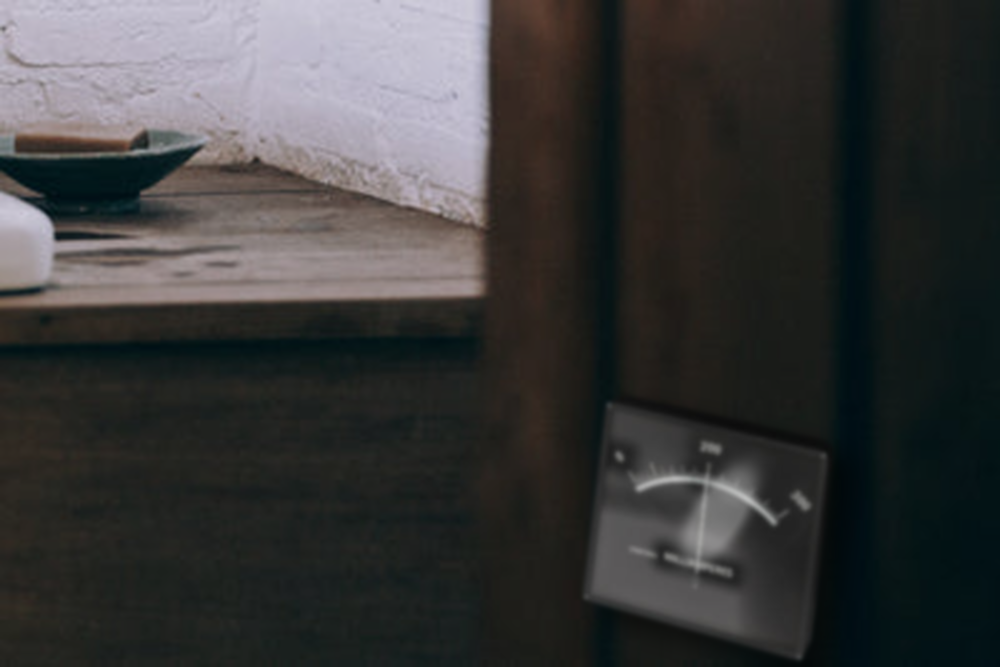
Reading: 200 mA
